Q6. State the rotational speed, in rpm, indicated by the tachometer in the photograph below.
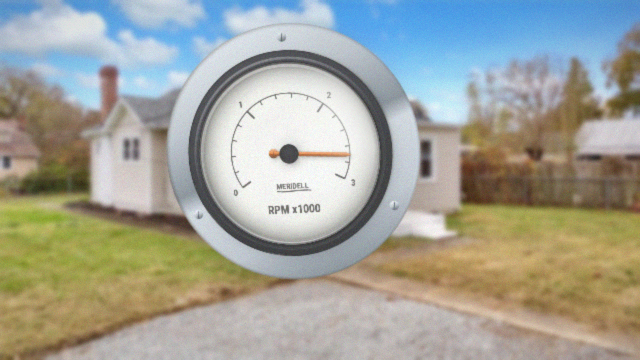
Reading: 2700 rpm
